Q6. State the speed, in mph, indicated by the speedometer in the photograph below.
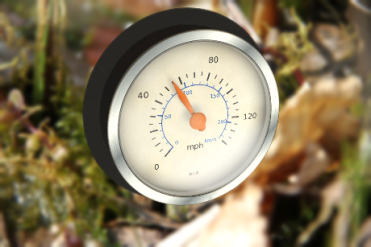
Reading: 55 mph
